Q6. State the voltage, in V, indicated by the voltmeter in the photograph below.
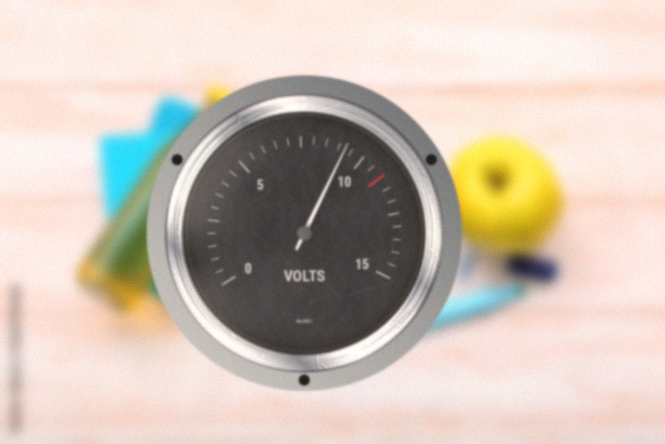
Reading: 9.25 V
